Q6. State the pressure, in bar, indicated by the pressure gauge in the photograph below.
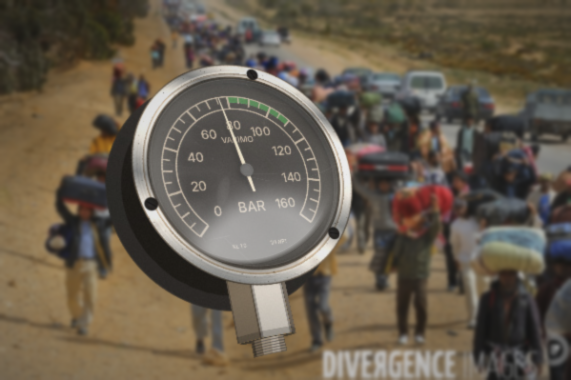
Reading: 75 bar
